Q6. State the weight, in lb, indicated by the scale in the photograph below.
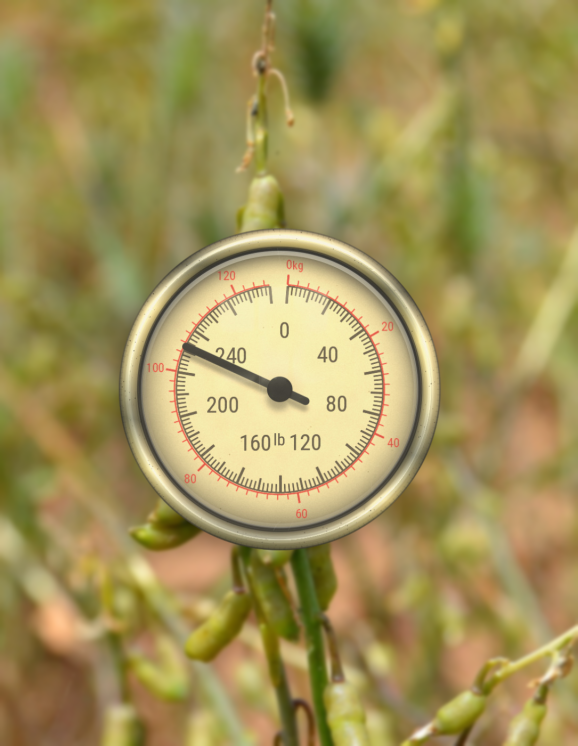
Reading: 232 lb
